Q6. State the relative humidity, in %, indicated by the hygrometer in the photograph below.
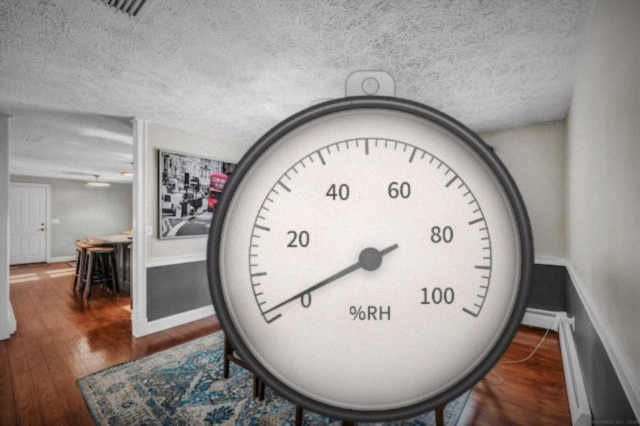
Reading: 2 %
